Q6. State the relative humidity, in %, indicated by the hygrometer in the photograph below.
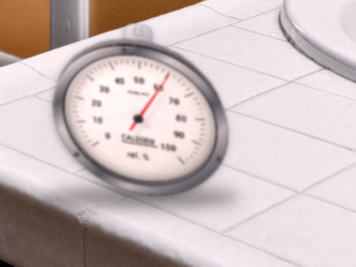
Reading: 60 %
